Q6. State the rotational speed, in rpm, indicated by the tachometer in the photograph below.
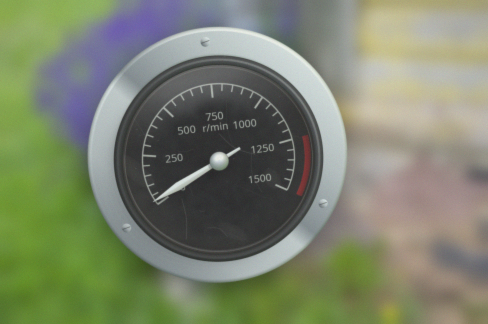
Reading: 25 rpm
